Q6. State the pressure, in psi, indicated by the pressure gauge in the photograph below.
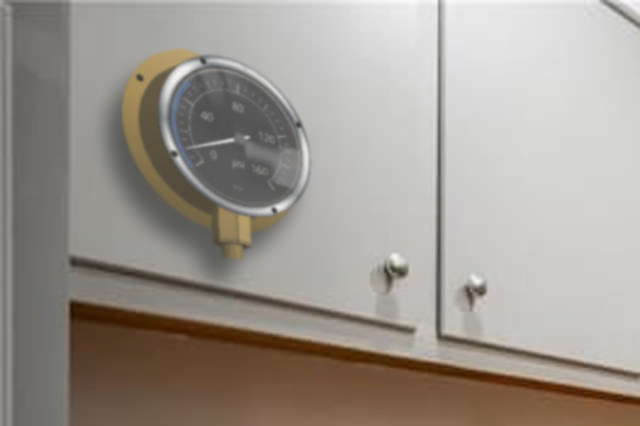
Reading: 10 psi
